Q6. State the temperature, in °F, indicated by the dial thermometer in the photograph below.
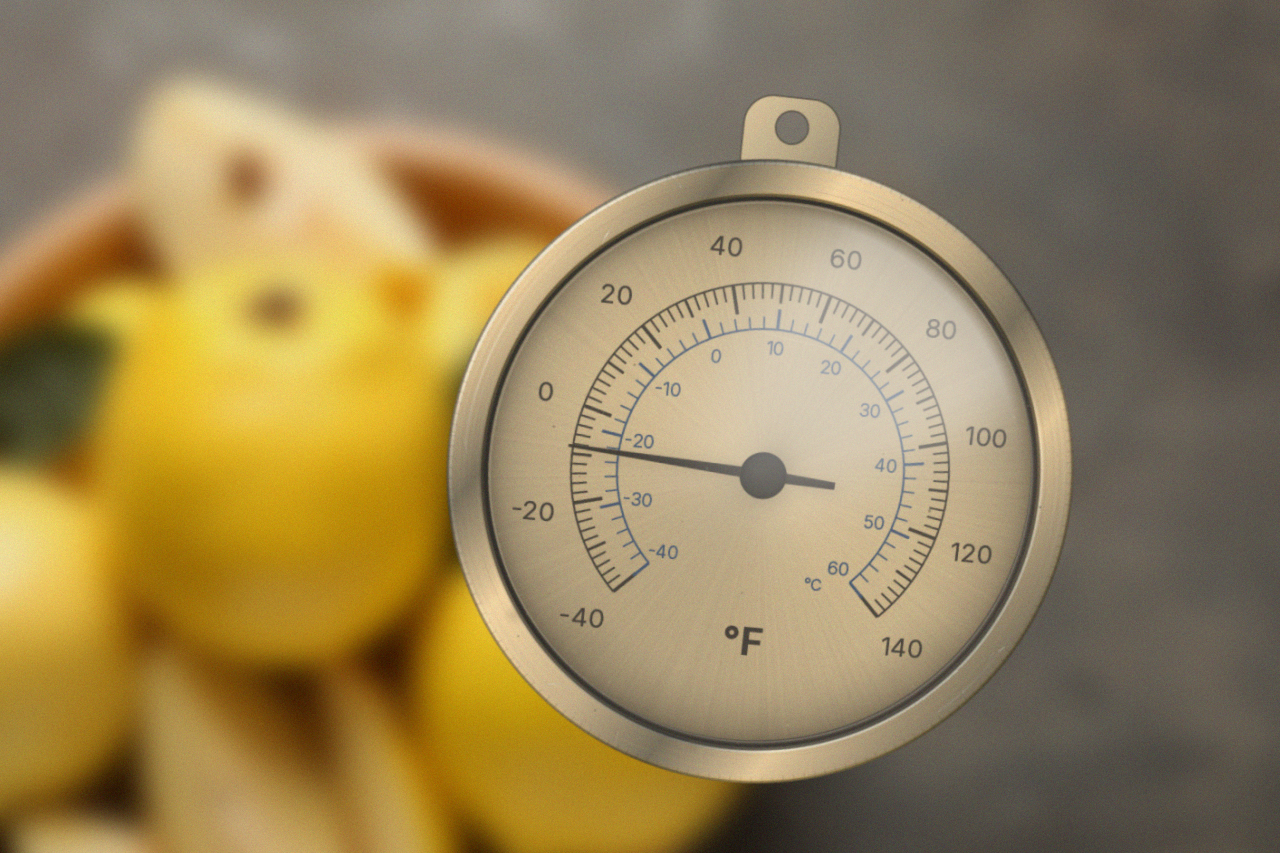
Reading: -8 °F
